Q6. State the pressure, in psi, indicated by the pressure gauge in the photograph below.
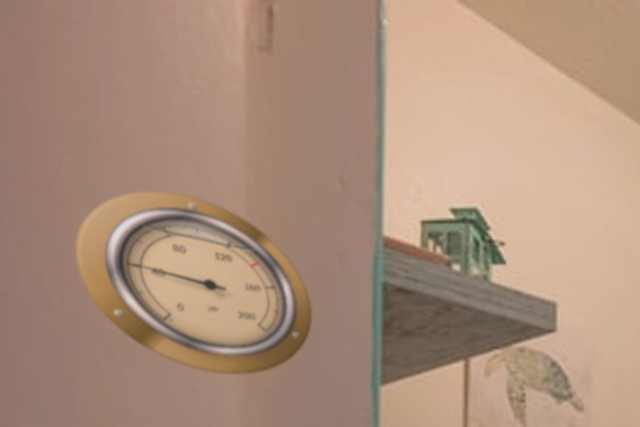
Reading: 40 psi
